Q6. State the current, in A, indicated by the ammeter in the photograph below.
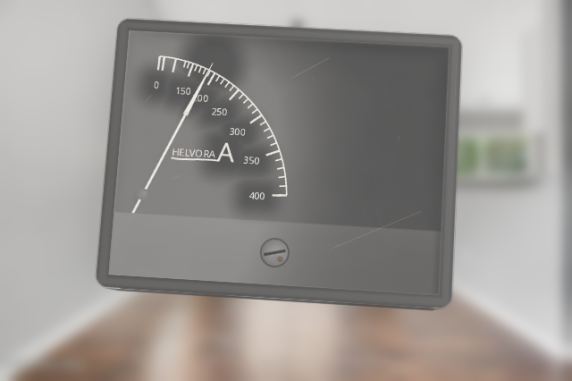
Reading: 190 A
